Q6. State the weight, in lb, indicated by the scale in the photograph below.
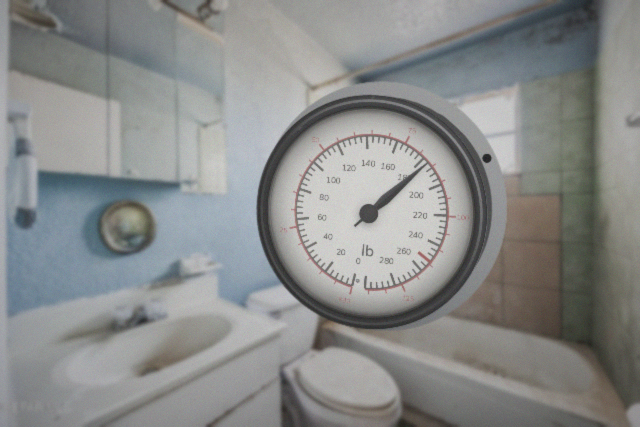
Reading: 184 lb
